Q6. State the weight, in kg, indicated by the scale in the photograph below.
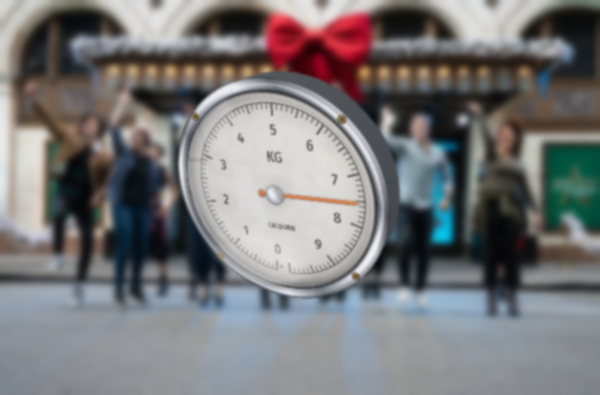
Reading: 7.5 kg
